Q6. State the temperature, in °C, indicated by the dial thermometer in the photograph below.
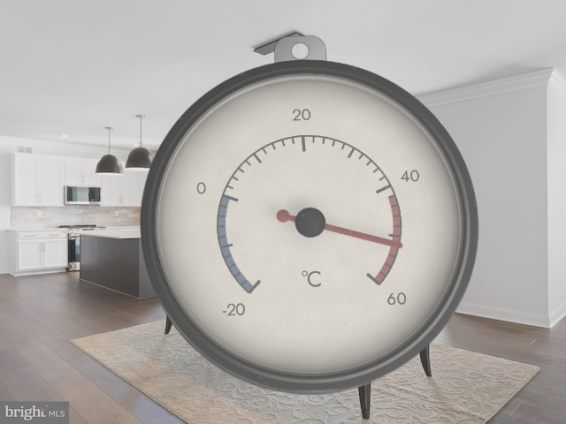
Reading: 52 °C
